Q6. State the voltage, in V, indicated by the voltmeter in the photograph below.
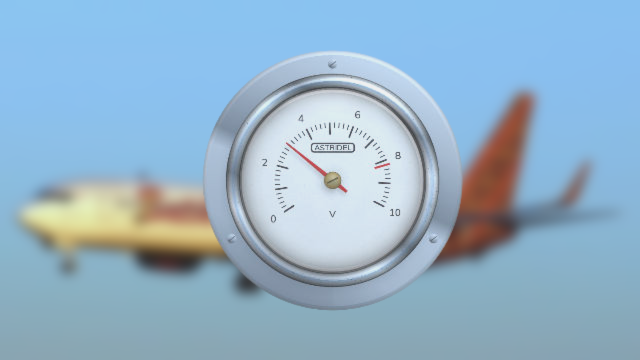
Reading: 3 V
